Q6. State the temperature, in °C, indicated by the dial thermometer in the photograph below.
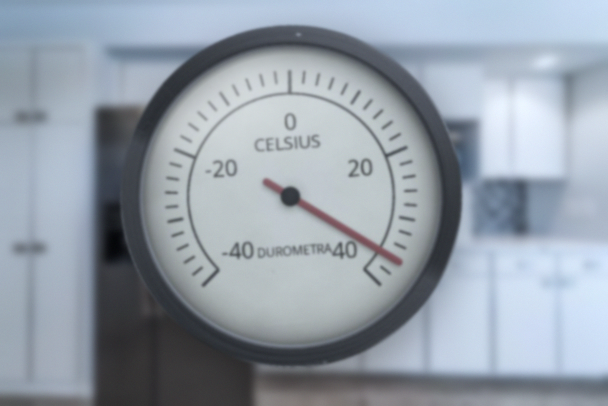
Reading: 36 °C
